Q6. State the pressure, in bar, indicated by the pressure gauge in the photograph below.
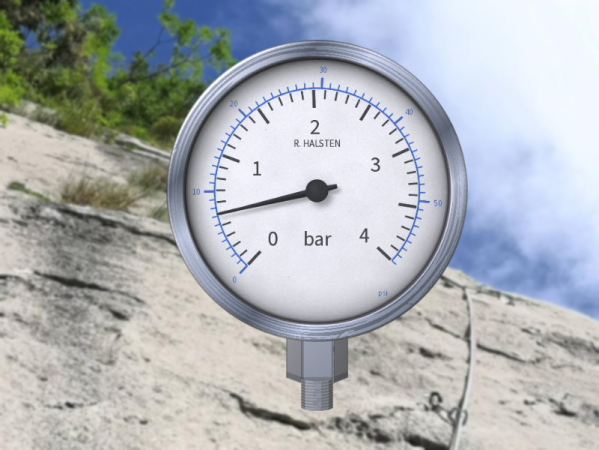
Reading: 0.5 bar
